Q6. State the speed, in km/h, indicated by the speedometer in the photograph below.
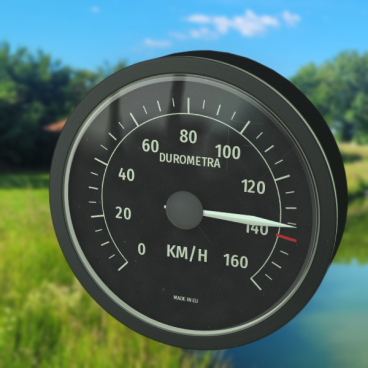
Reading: 135 km/h
